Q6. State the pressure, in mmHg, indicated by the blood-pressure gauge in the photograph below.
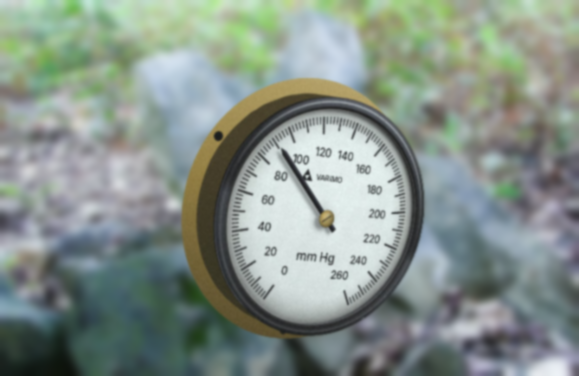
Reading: 90 mmHg
